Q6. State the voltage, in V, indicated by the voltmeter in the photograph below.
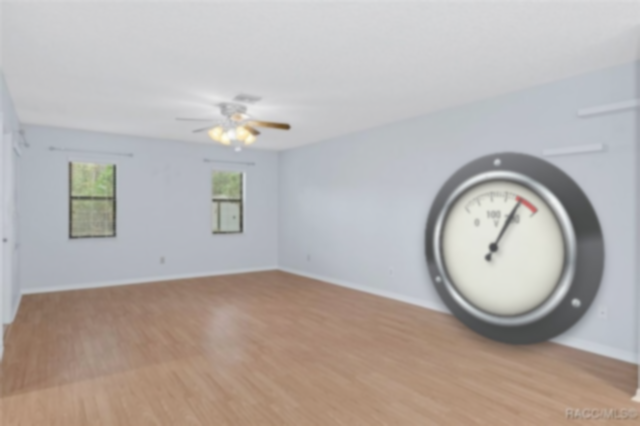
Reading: 200 V
